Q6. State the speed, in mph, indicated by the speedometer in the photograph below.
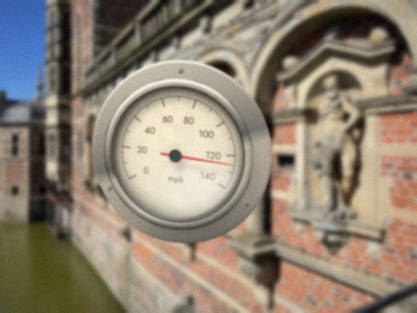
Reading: 125 mph
